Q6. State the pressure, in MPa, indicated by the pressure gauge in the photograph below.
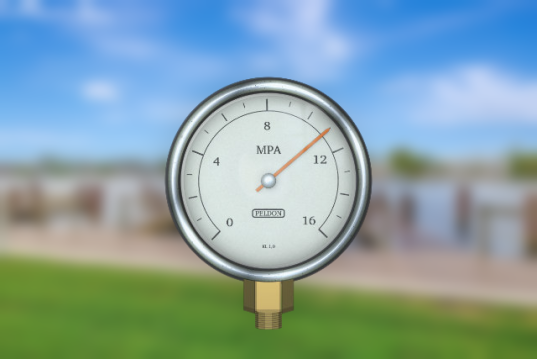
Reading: 11 MPa
